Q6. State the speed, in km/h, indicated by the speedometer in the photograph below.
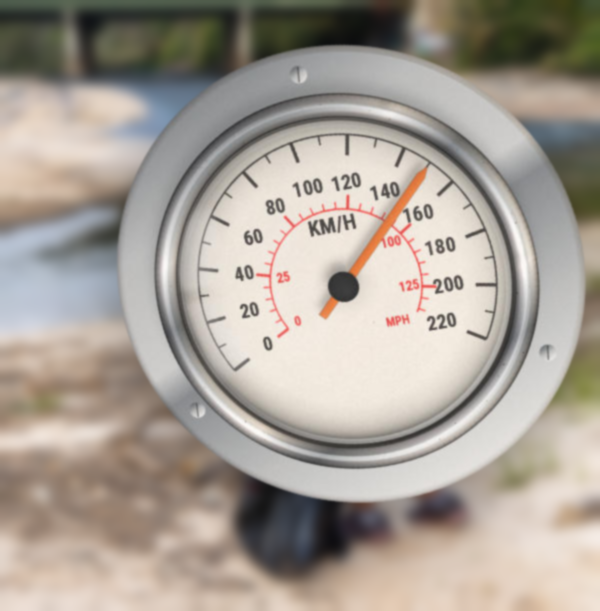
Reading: 150 km/h
